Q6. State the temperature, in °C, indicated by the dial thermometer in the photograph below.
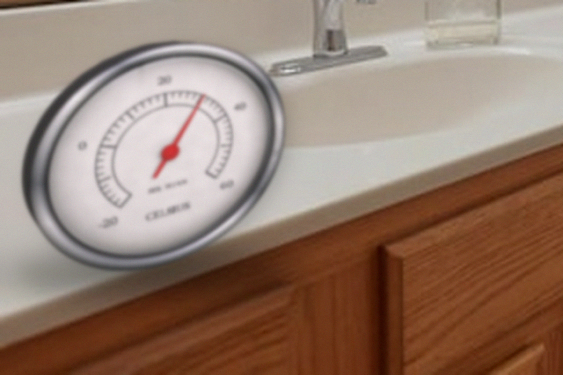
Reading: 30 °C
